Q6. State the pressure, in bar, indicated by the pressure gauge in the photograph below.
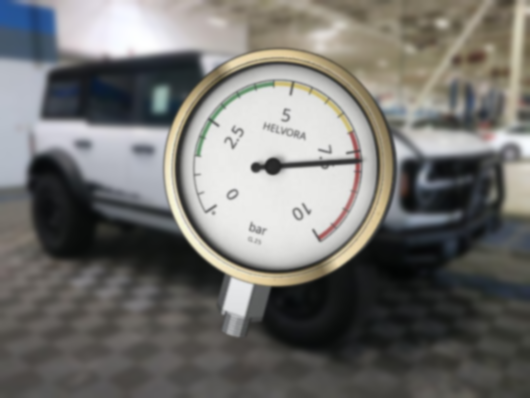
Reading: 7.75 bar
